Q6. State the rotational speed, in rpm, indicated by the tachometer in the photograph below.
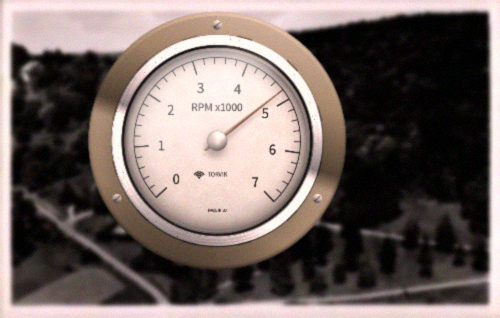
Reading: 4800 rpm
